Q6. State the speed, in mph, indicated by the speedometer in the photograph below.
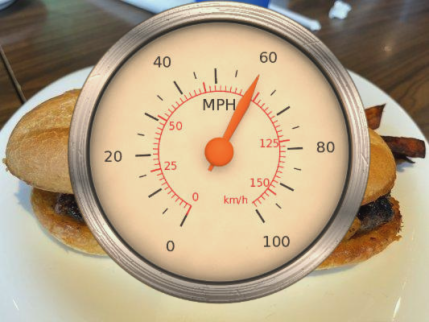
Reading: 60 mph
